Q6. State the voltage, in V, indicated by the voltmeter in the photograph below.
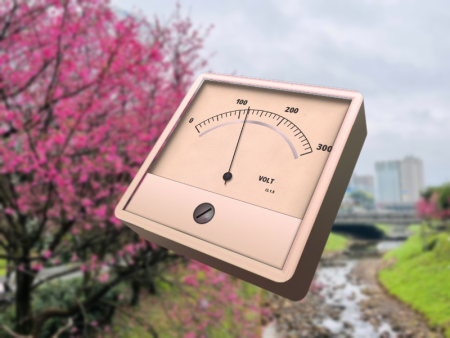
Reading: 120 V
